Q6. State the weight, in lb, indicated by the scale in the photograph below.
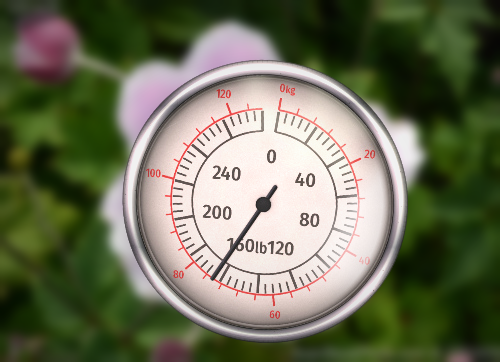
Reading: 164 lb
